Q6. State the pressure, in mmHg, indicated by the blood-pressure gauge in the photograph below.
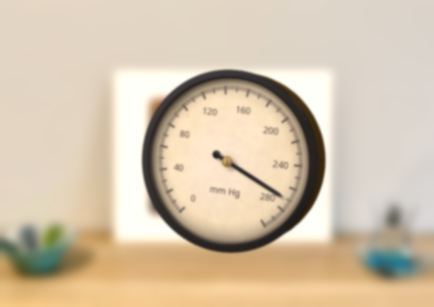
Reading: 270 mmHg
